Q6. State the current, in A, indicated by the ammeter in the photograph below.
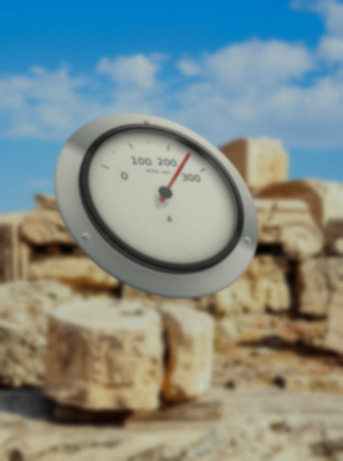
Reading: 250 A
